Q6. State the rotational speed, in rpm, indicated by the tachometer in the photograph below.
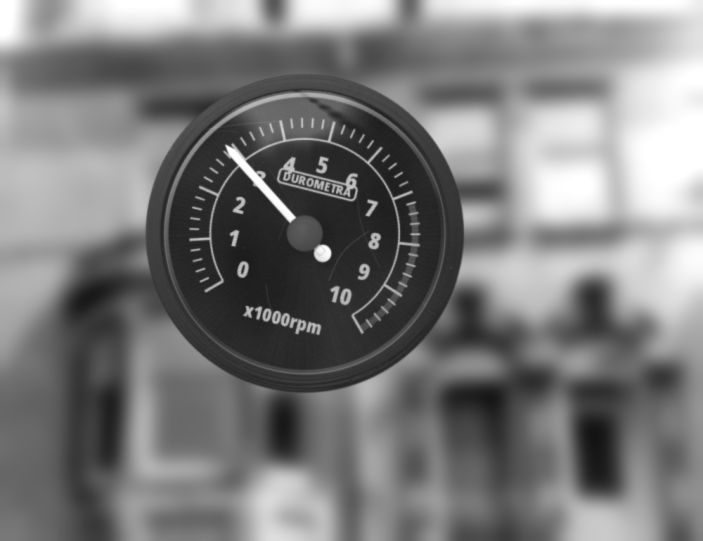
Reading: 2900 rpm
